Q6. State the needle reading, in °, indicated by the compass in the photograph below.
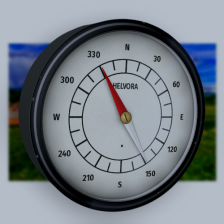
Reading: 330 °
